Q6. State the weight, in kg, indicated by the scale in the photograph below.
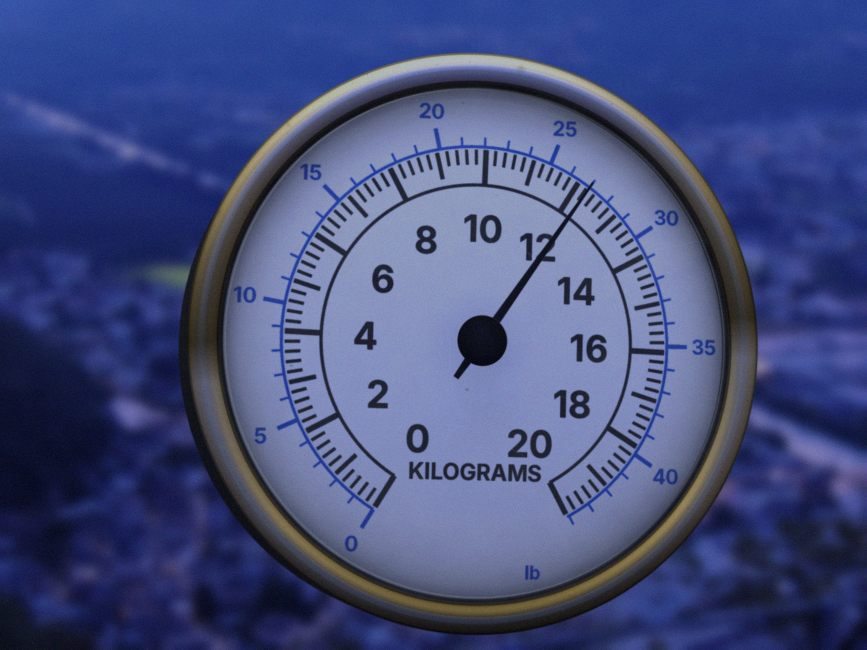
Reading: 12.2 kg
